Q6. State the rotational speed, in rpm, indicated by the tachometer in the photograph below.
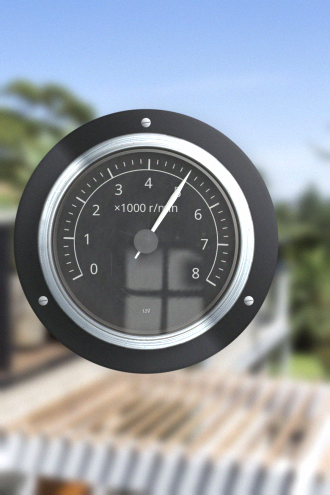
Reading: 5000 rpm
